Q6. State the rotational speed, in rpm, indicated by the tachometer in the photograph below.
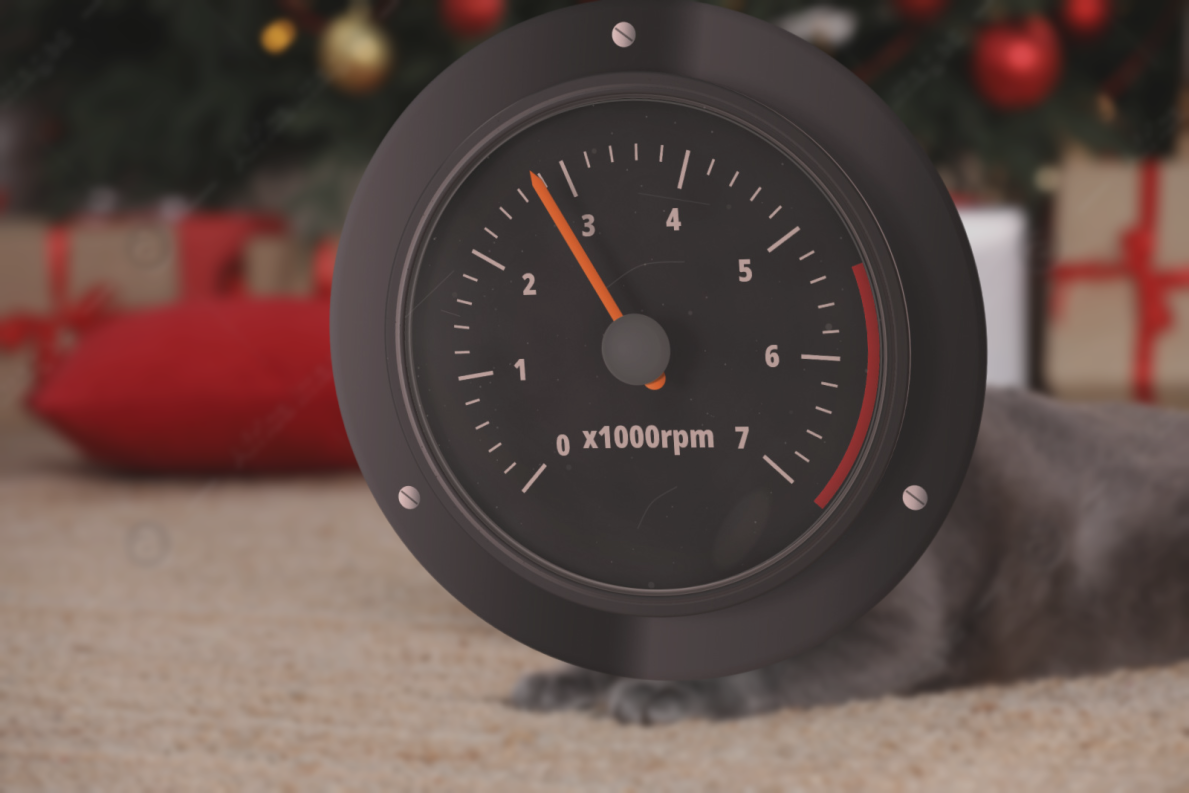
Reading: 2800 rpm
